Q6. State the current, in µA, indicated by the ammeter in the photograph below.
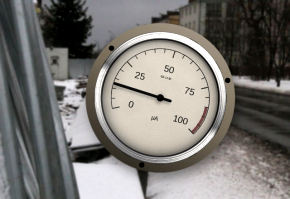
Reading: 12.5 µA
